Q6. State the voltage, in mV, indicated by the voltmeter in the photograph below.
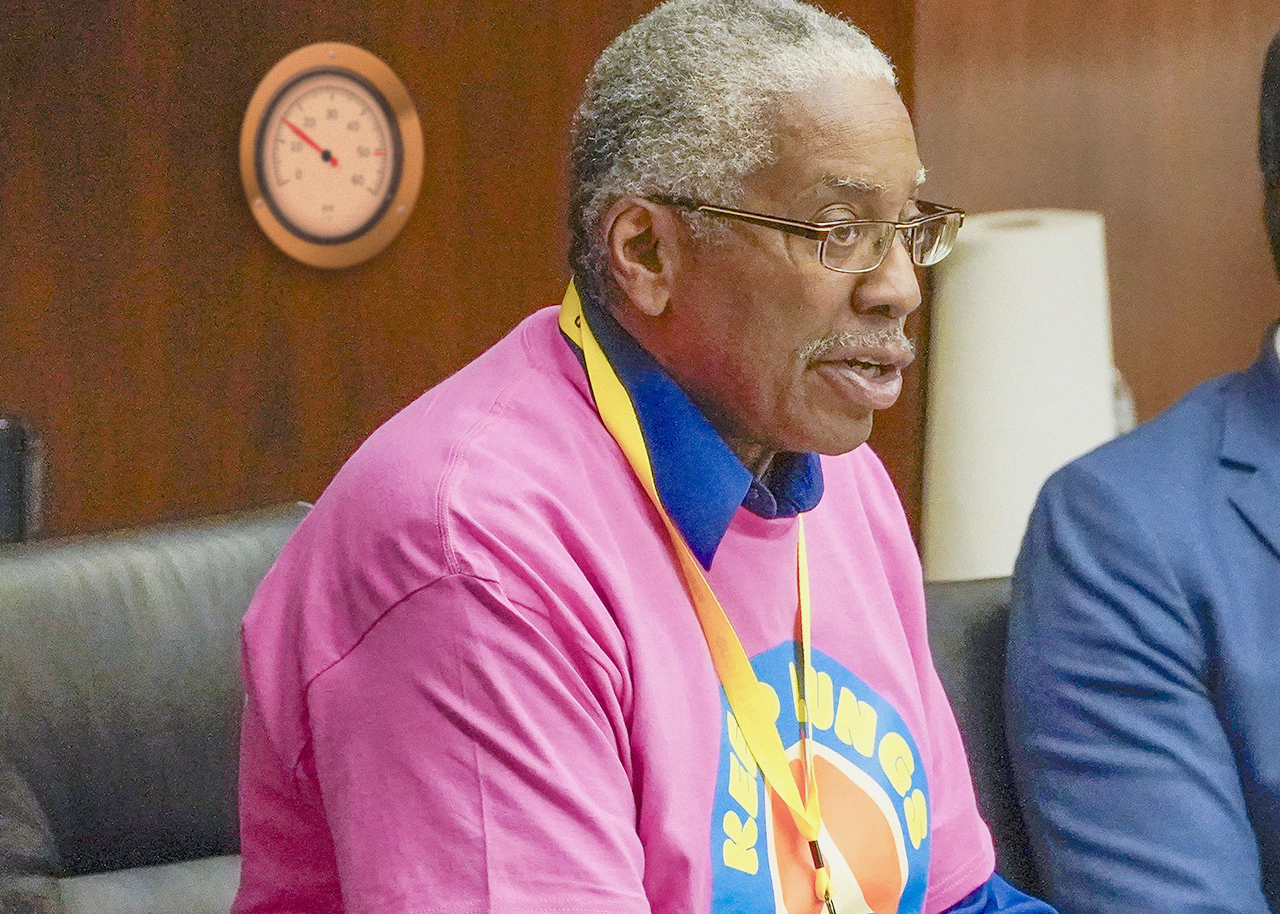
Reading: 15 mV
